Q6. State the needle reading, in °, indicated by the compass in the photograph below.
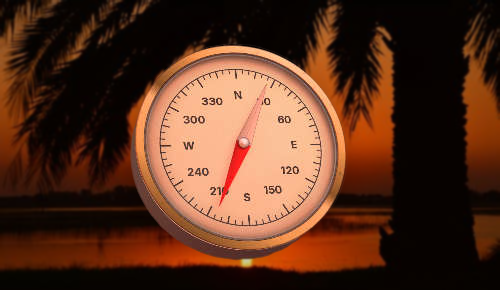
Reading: 205 °
